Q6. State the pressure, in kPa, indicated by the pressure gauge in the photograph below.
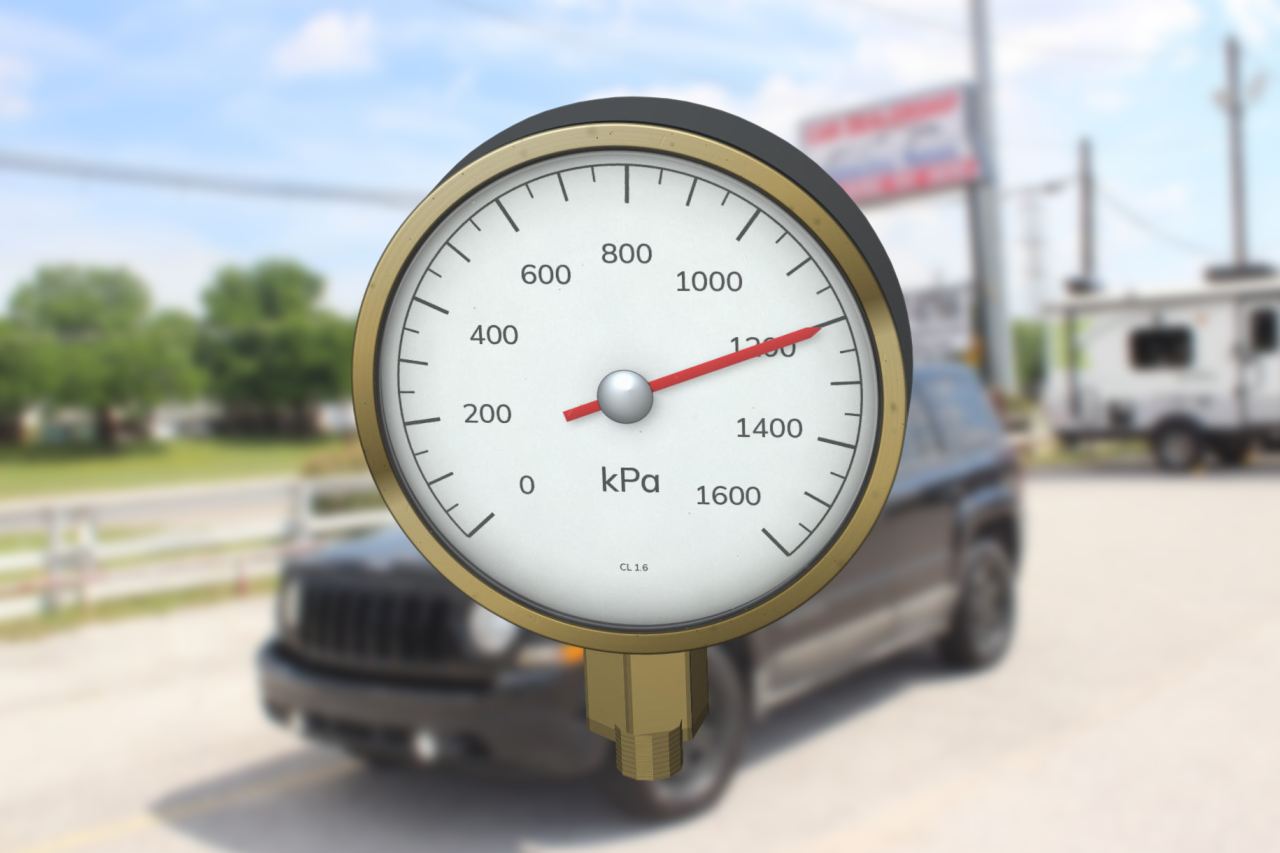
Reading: 1200 kPa
